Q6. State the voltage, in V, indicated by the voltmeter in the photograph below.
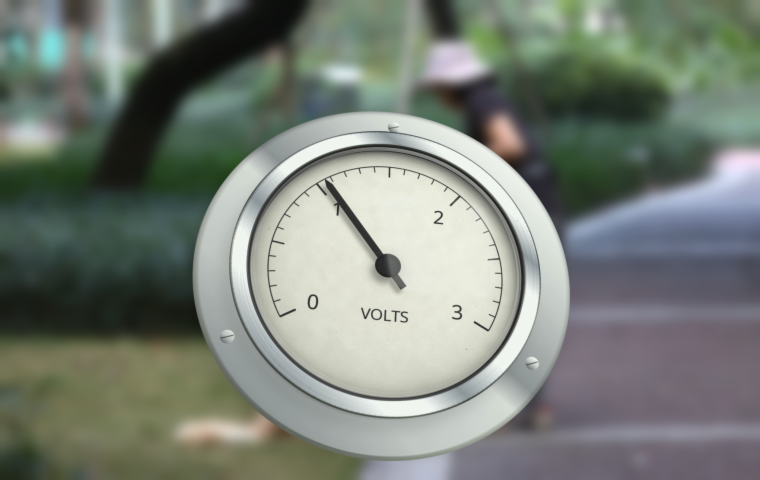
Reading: 1.05 V
